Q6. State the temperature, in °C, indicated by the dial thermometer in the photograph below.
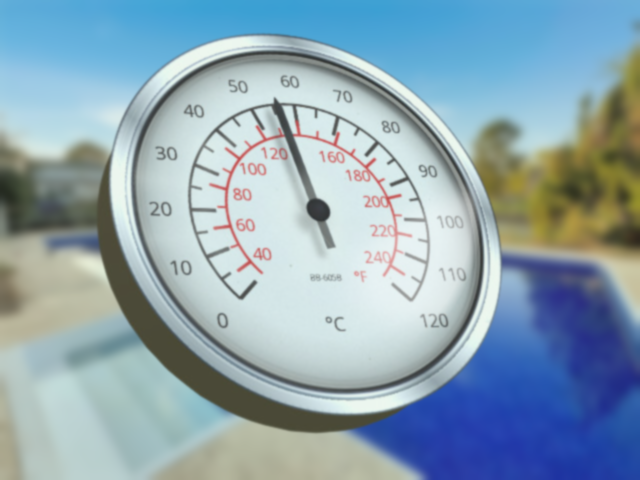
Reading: 55 °C
